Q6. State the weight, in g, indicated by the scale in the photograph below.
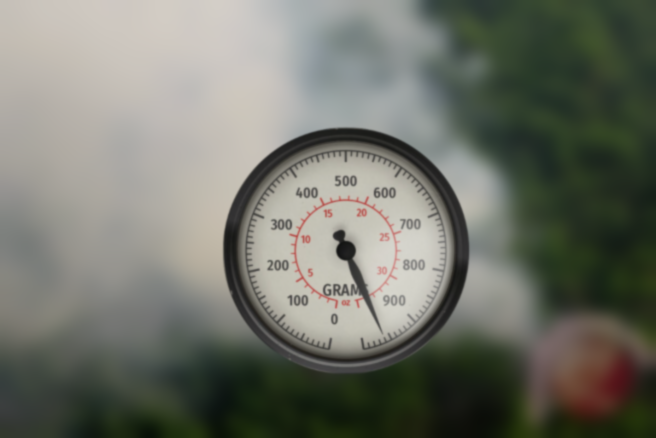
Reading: 960 g
